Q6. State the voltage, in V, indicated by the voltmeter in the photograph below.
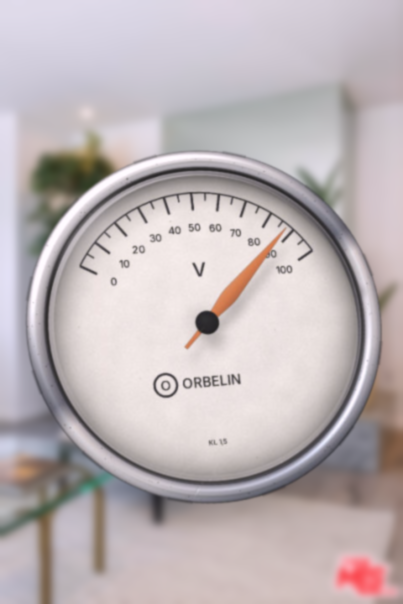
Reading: 87.5 V
